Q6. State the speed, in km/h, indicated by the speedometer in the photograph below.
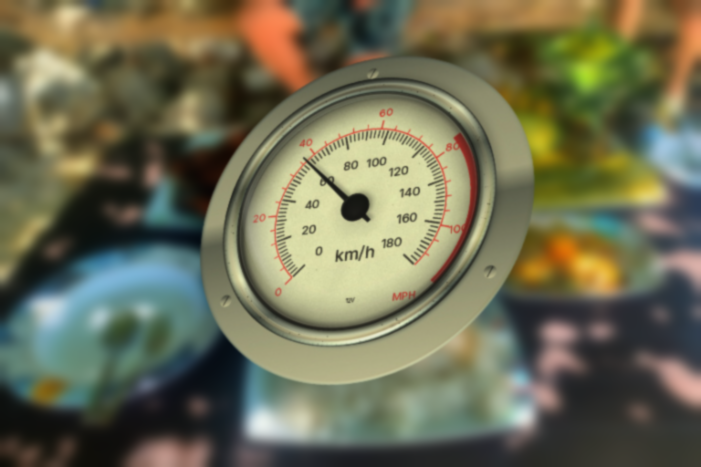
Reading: 60 km/h
